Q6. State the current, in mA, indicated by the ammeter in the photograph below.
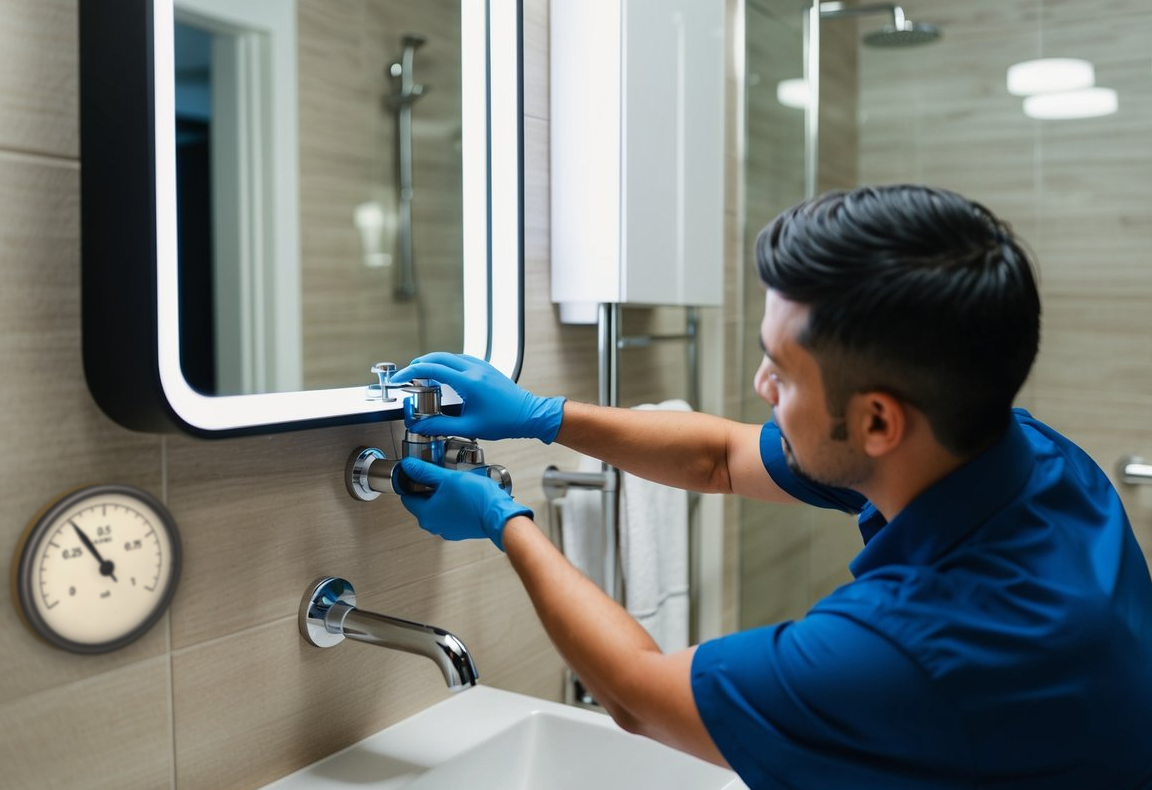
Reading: 0.35 mA
